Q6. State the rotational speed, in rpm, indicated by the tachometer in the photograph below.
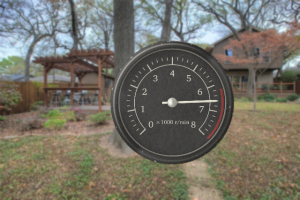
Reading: 6600 rpm
